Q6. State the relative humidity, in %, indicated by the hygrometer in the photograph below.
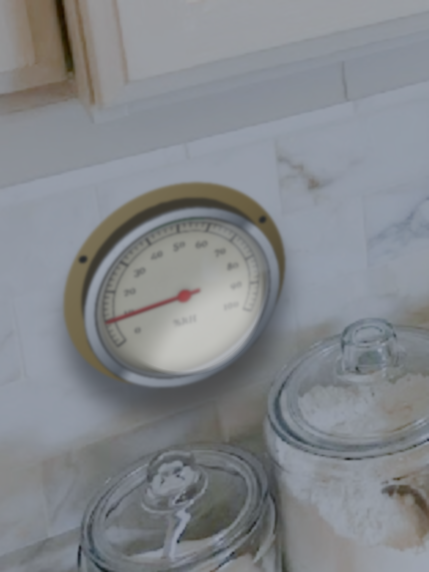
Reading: 10 %
